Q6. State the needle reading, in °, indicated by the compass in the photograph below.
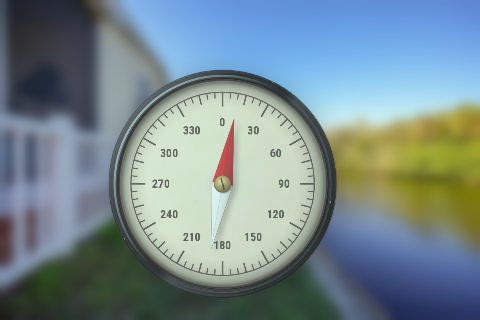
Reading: 10 °
